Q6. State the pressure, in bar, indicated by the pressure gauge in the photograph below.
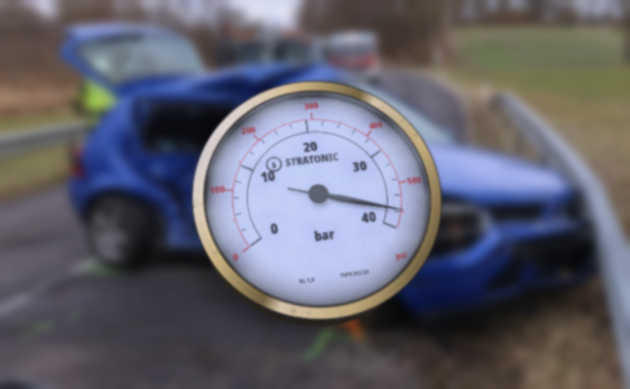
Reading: 38 bar
